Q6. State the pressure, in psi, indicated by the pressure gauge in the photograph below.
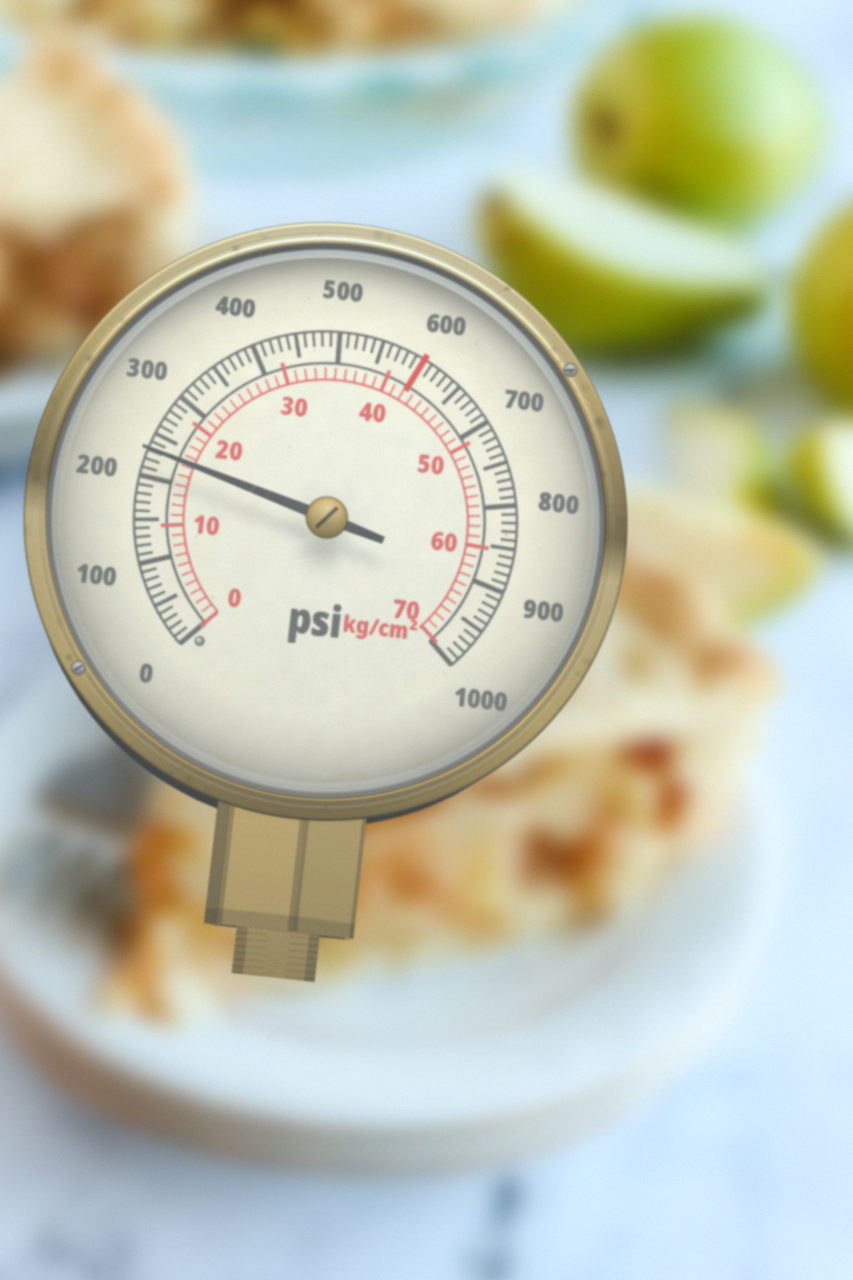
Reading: 230 psi
